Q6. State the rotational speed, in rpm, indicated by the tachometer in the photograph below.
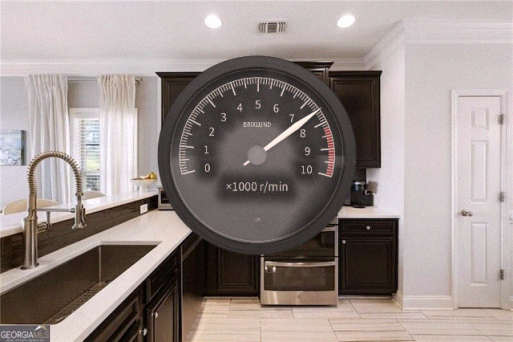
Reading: 7500 rpm
